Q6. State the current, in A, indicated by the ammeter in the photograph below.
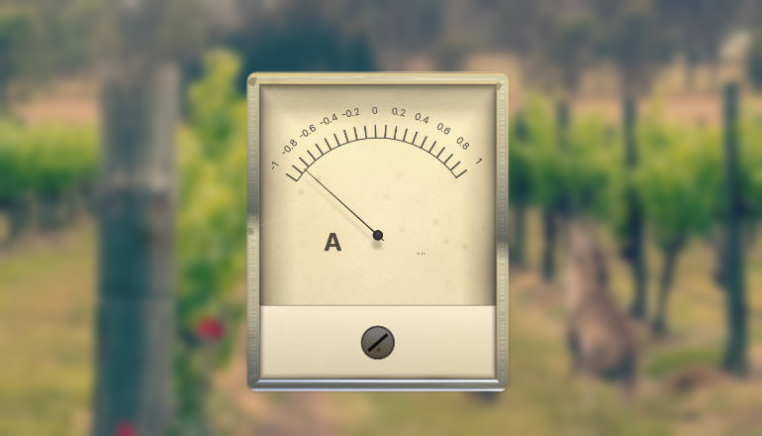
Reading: -0.85 A
